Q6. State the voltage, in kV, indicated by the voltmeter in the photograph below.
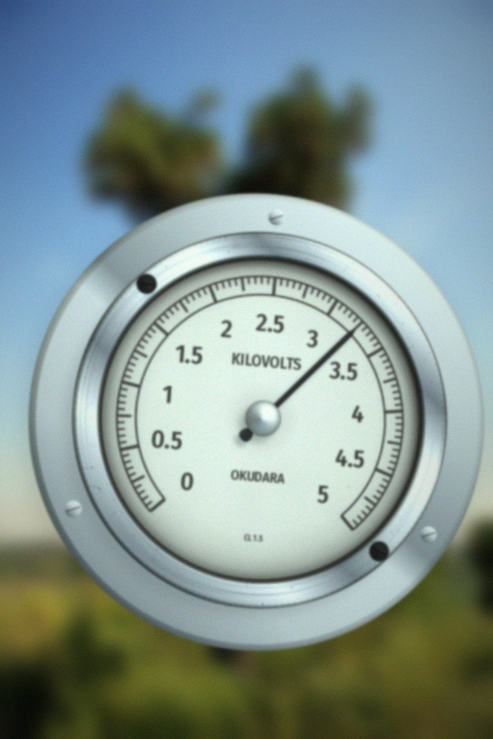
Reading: 3.25 kV
